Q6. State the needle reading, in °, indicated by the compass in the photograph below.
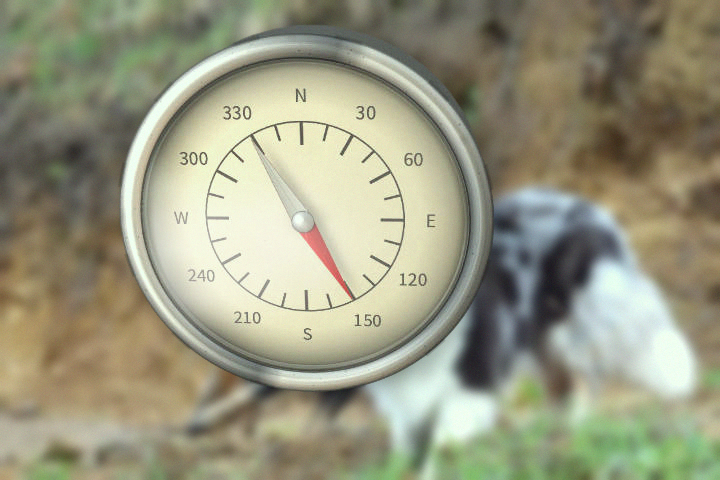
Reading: 150 °
